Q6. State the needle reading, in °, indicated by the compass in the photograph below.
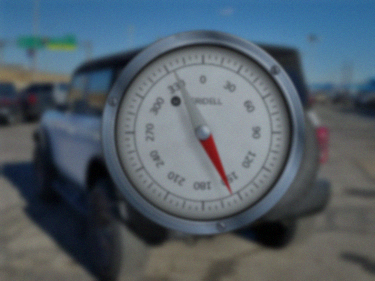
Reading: 155 °
